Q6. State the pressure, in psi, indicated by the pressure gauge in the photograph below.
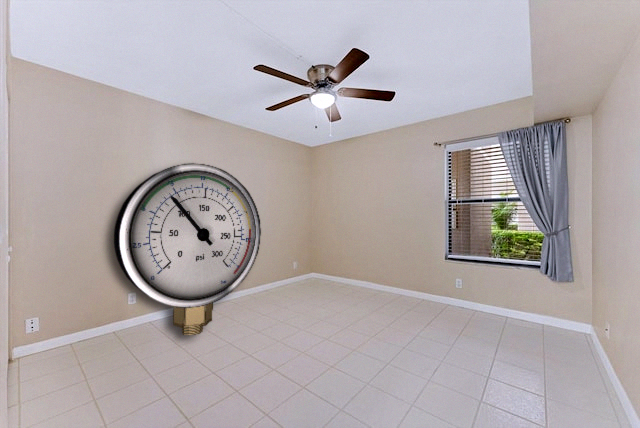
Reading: 100 psi
